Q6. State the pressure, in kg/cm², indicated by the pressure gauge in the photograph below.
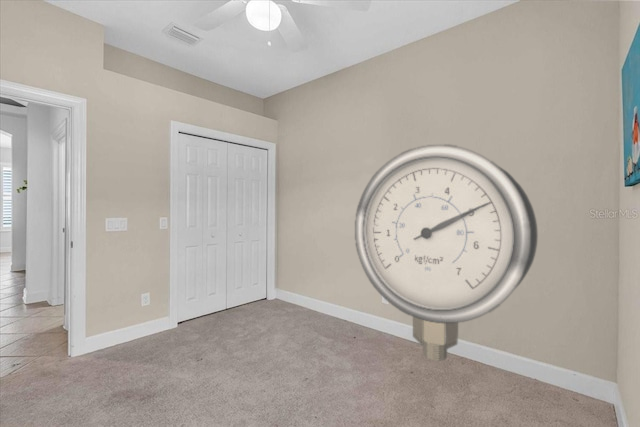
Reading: 5 kg/cm²
